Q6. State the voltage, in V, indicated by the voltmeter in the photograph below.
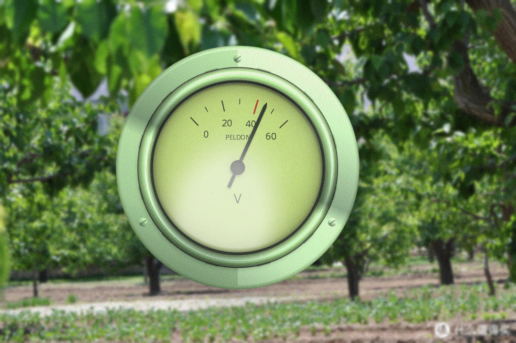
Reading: 45 V
